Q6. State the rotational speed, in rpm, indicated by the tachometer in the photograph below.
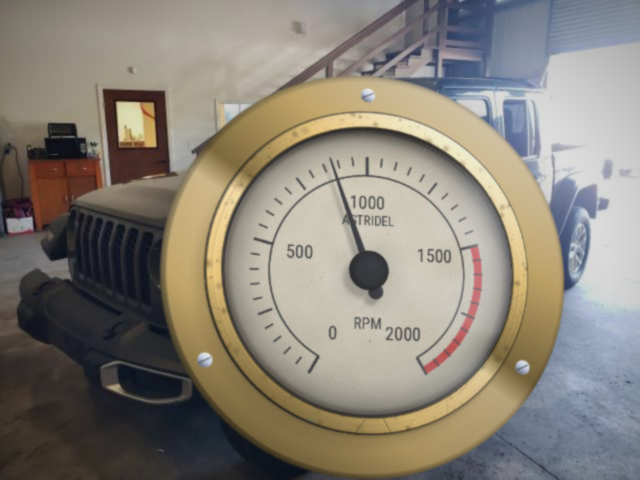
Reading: 875 rpm
